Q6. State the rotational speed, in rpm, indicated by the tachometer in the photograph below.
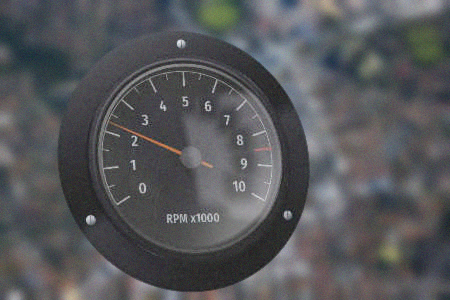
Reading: 2250 rpm
